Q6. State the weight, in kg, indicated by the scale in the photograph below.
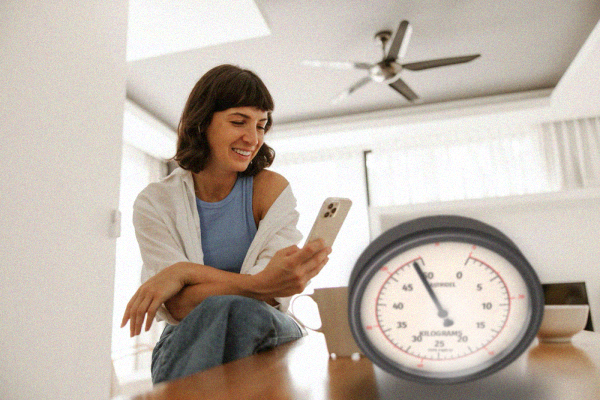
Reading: 49 kg
